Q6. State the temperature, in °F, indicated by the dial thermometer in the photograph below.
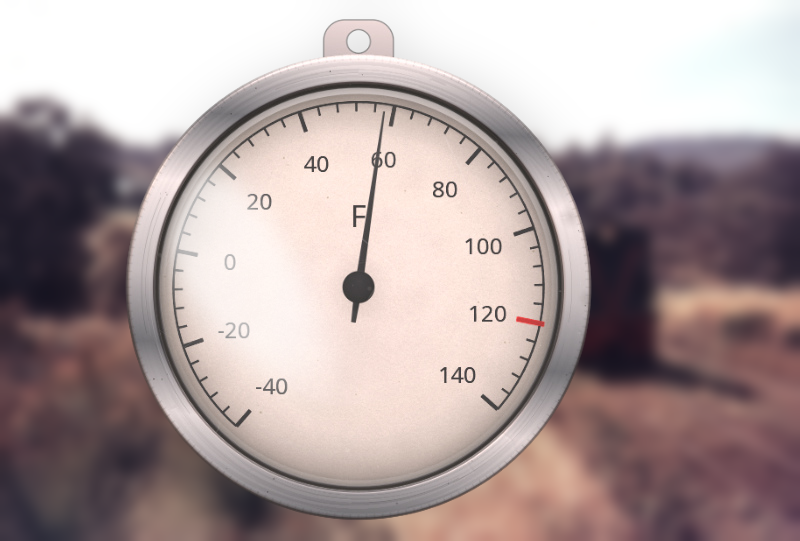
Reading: 58 °F
